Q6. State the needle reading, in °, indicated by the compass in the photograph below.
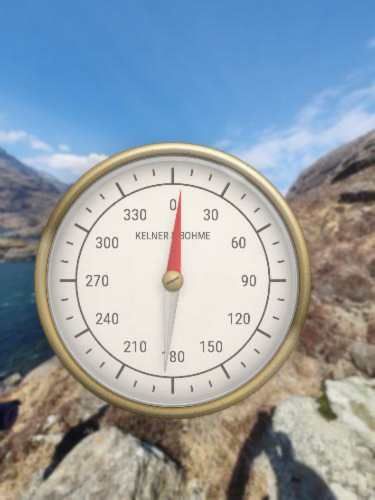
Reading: 5 °
